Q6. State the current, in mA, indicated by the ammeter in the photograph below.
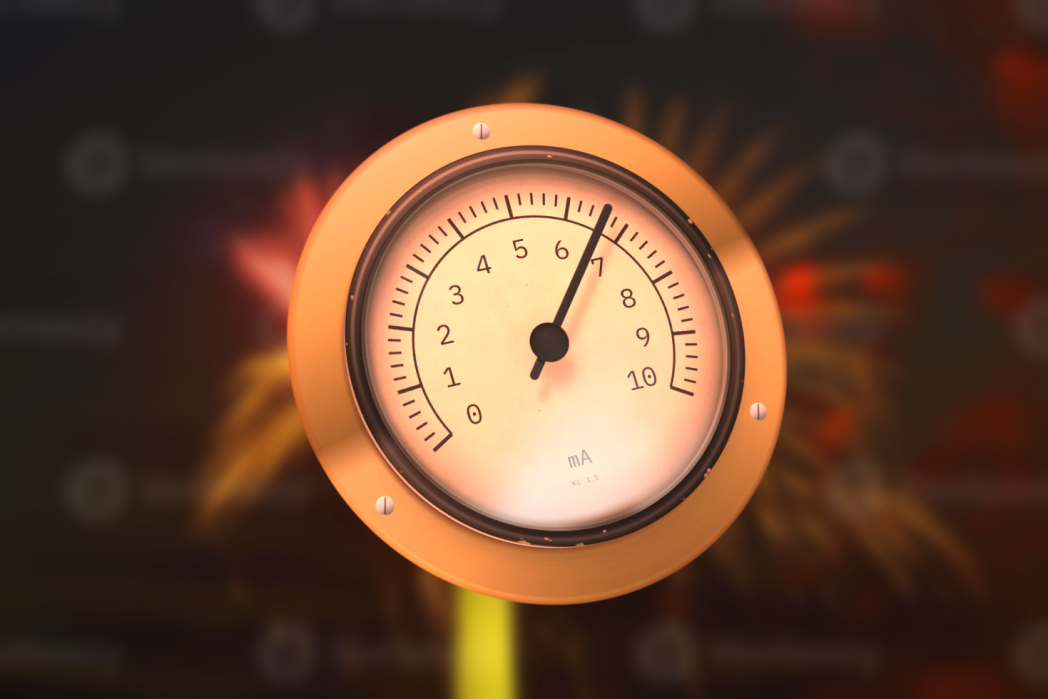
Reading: 6.6 mA
